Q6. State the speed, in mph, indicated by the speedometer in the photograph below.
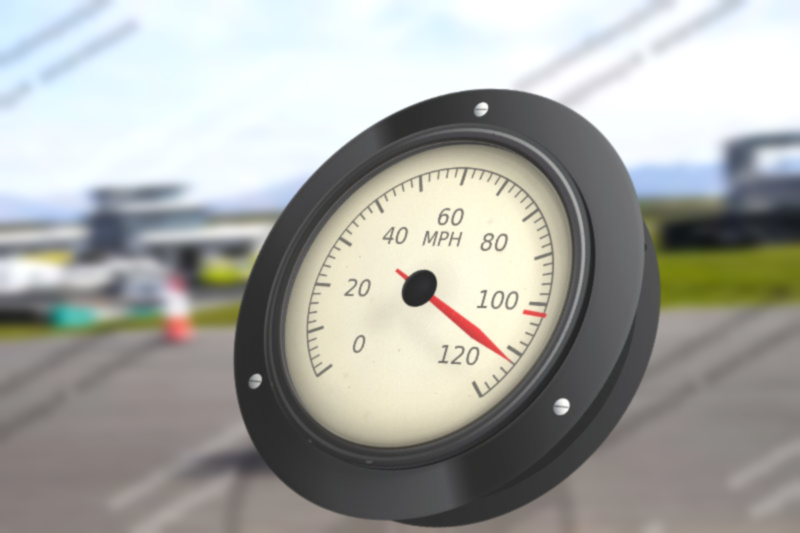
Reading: 112 mph
